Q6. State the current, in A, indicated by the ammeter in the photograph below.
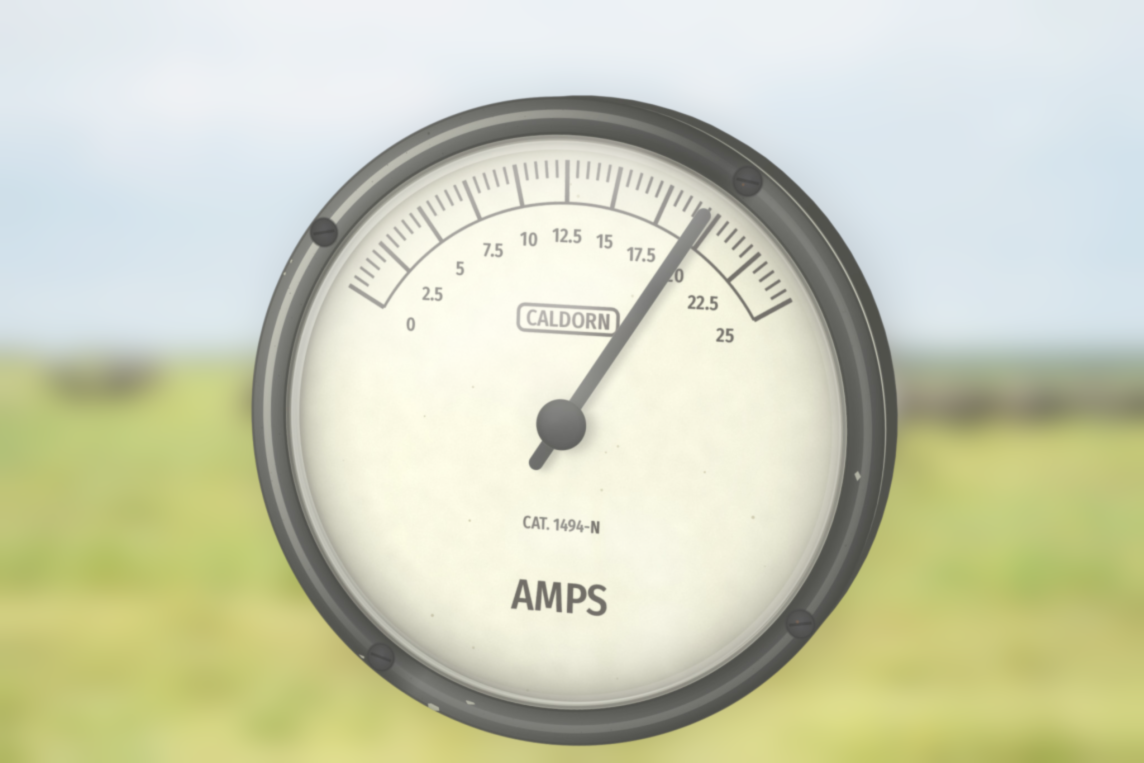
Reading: 19.5 A
